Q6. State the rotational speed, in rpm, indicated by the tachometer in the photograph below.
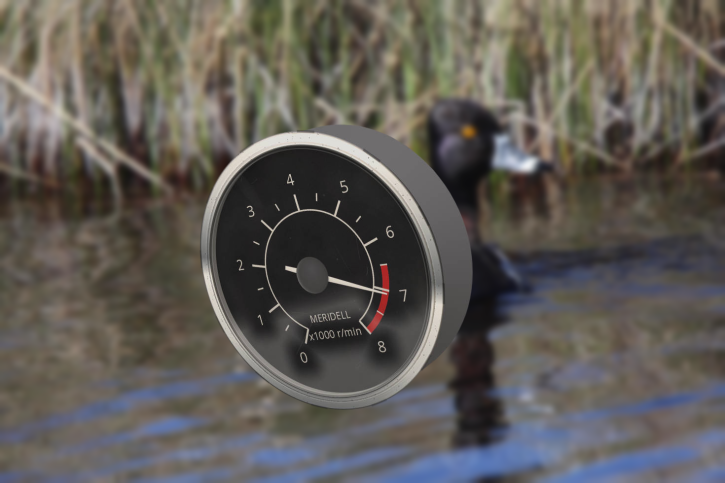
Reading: 7000 rpm
